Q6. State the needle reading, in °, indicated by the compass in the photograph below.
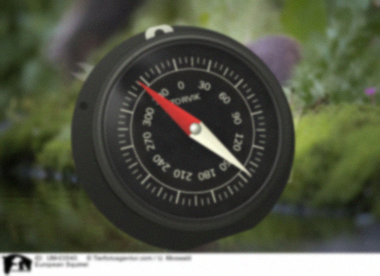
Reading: 325 °
